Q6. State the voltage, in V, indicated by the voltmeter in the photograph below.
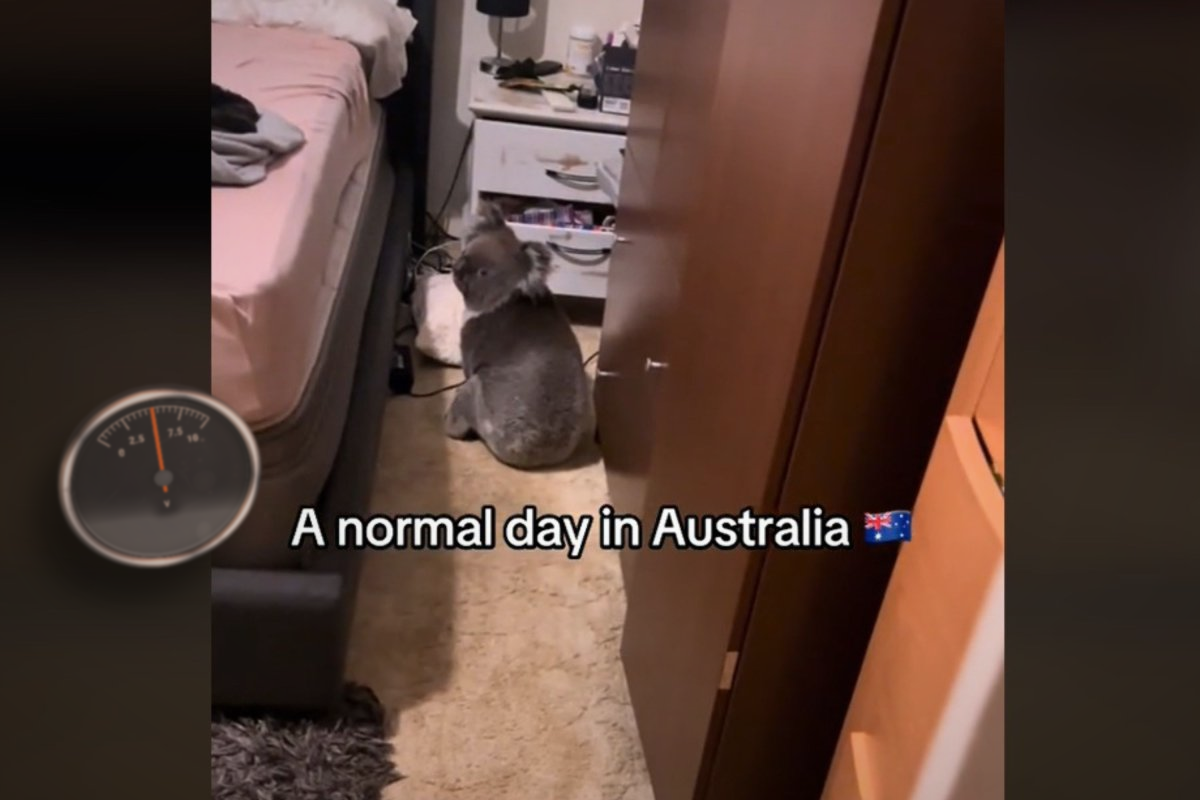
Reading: 5 V
